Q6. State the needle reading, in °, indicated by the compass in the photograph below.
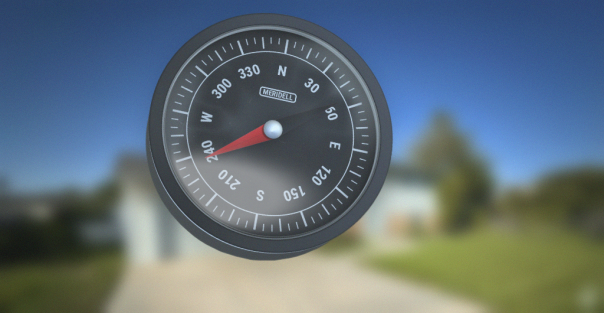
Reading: 235 °
